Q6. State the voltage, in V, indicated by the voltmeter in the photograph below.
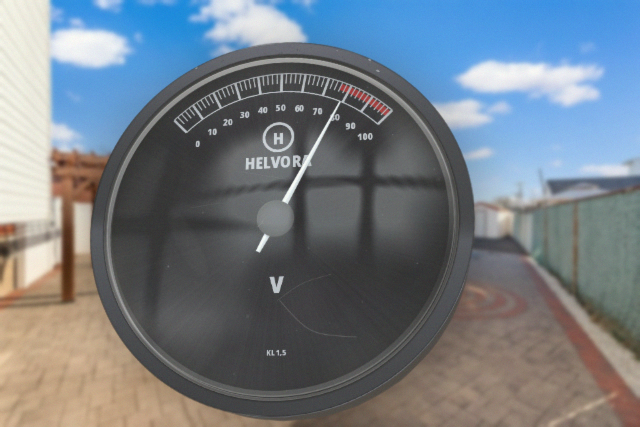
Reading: 80 V
